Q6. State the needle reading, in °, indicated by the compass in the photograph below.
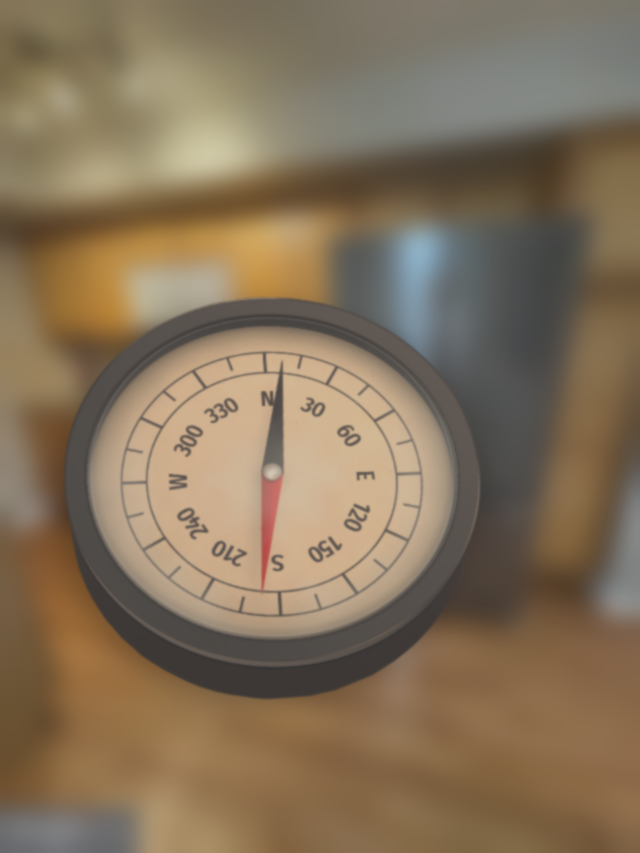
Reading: 187.5 °
